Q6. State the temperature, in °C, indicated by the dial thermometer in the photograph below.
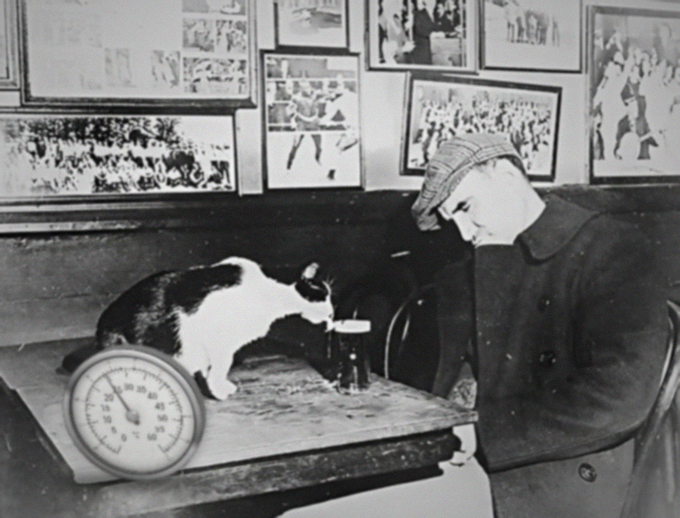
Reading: 25 °C
